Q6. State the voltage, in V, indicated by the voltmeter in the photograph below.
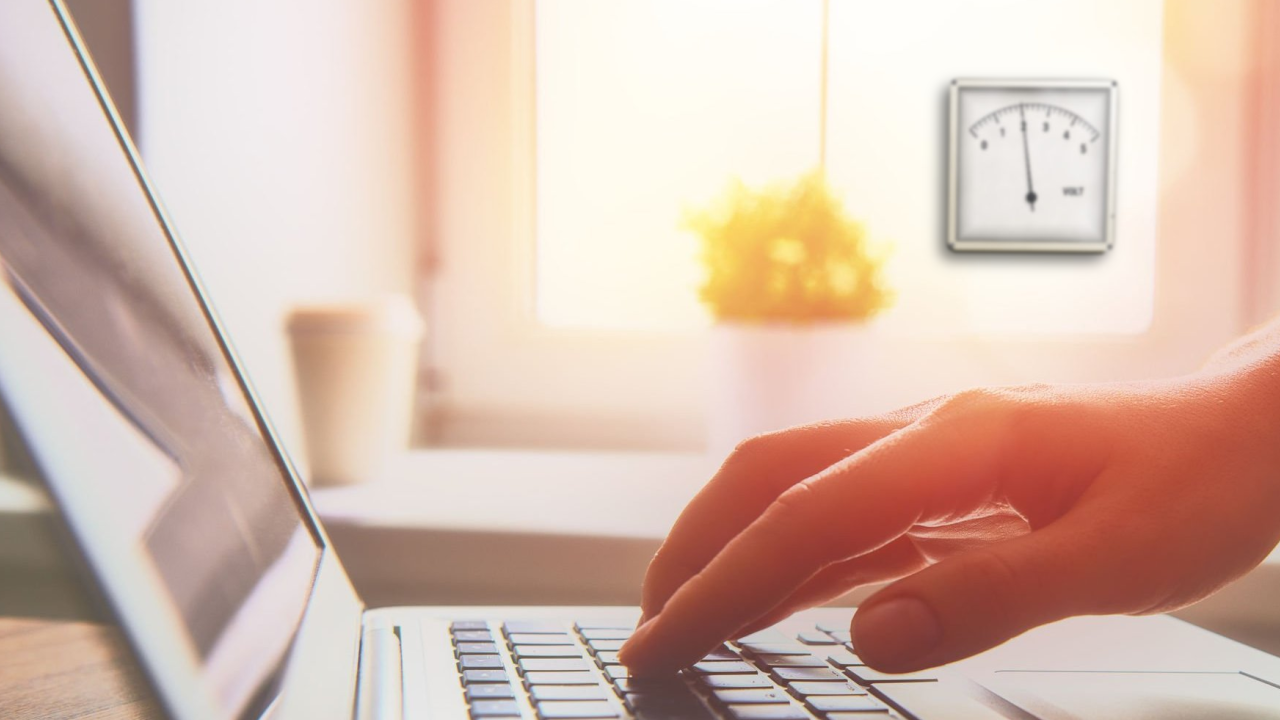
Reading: 2 V
